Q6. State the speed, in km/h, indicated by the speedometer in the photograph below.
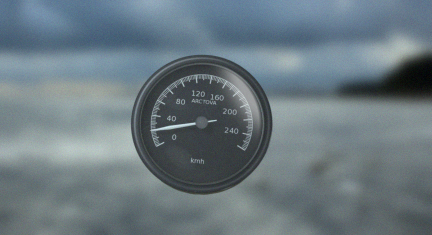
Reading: 20 km/h
